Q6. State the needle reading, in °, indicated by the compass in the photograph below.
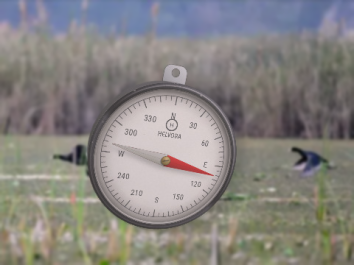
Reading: 100 °
